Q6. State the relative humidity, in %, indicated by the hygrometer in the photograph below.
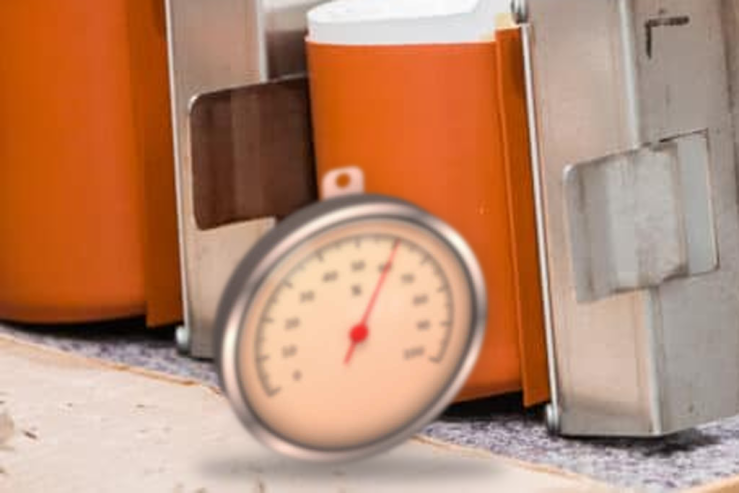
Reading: 60 %
